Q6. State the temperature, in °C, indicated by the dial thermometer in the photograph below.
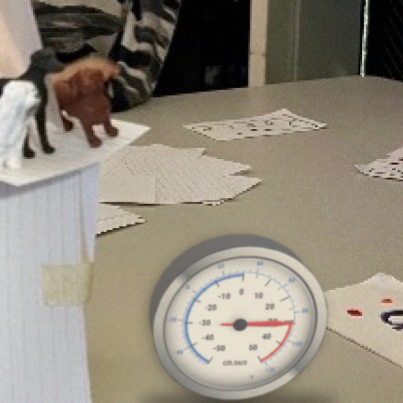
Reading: 30 °C
